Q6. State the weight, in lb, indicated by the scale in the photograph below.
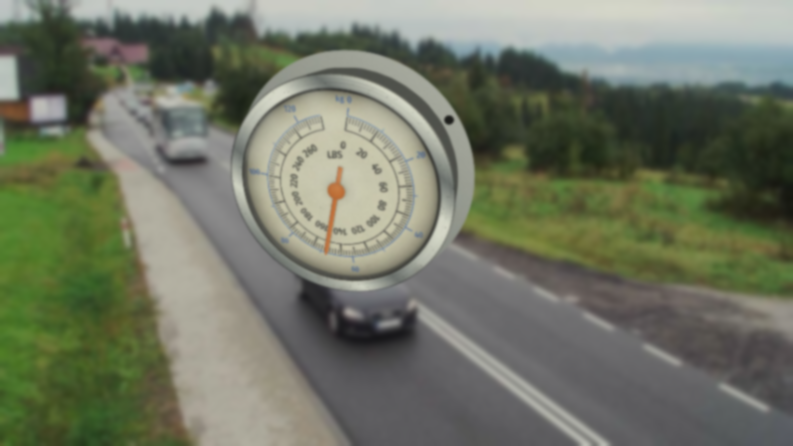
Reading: 150 lb
